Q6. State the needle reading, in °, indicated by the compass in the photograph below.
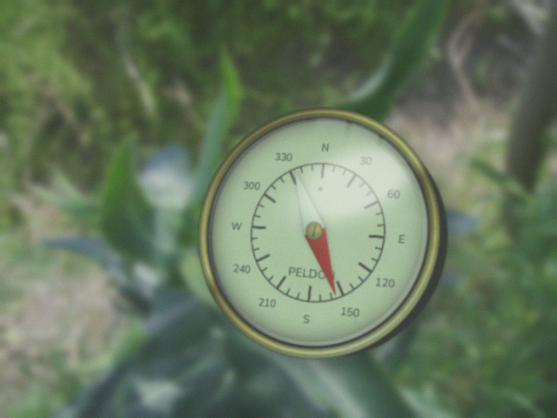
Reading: 155 °
